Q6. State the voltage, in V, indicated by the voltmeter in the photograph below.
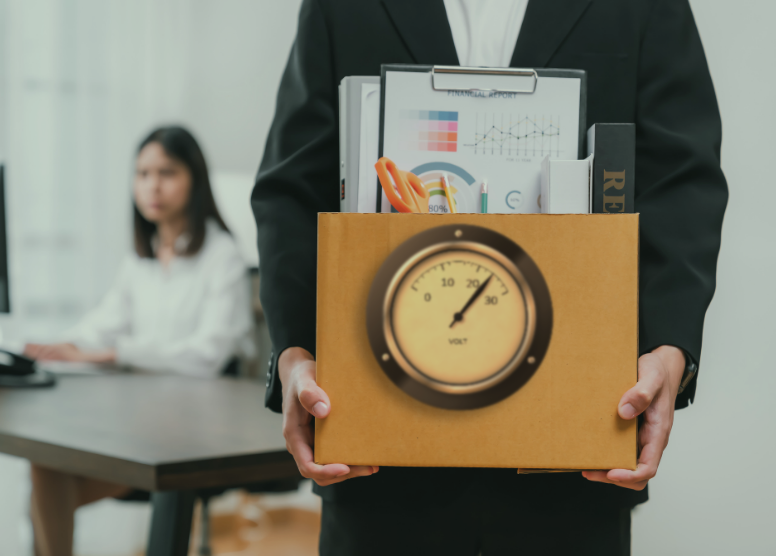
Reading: 24 V
